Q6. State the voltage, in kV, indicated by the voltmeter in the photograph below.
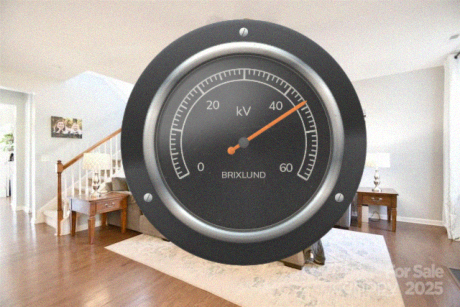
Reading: 44 kV
